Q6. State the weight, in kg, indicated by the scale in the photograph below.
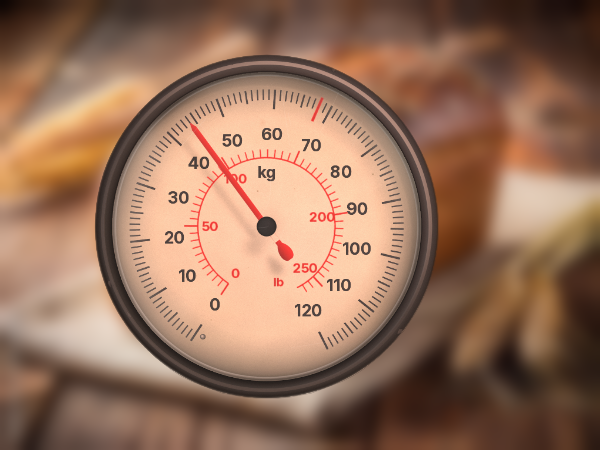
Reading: 44 kg
